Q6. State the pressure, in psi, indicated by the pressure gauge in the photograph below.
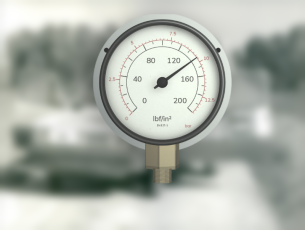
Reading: 140 psi
